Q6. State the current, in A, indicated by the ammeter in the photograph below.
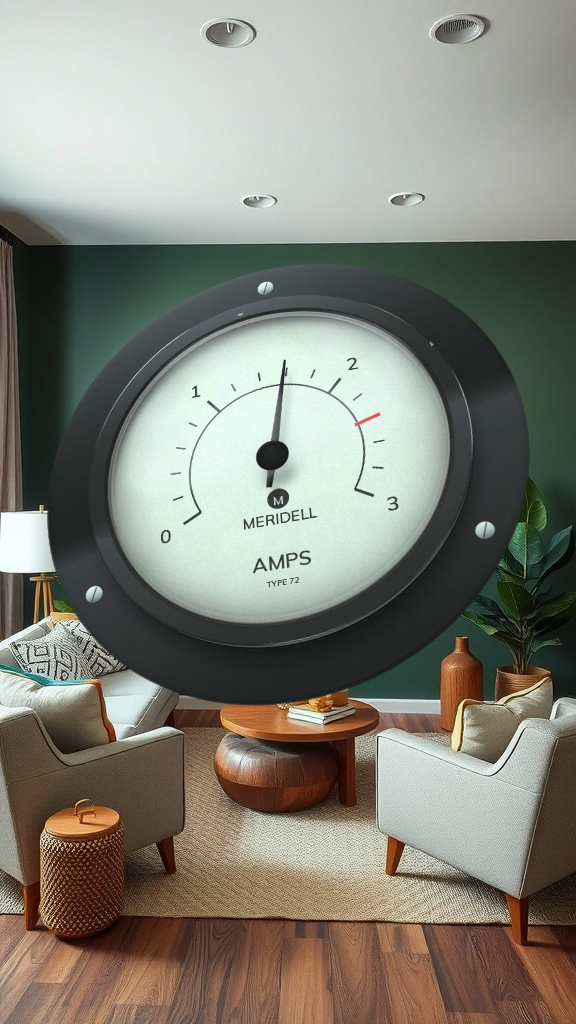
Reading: 1.6 A
